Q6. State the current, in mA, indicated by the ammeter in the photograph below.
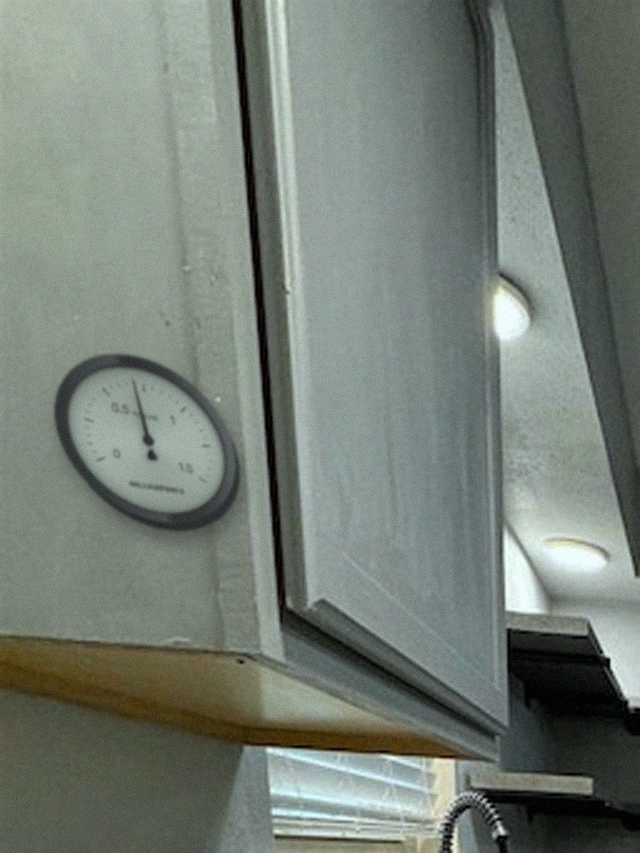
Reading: 0.7 mA
